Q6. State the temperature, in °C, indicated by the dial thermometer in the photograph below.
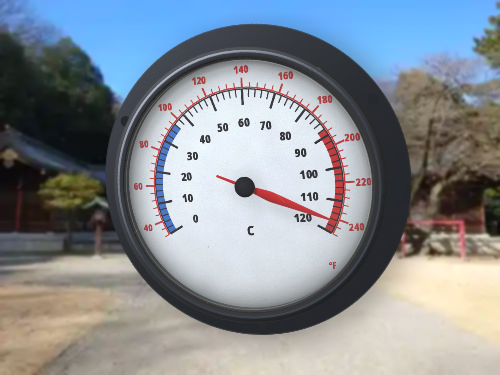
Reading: 116 °C
